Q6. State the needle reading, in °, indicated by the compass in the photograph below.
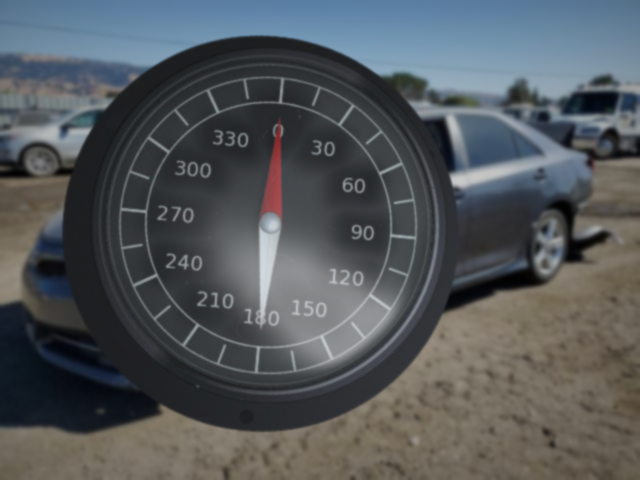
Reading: 0 °
